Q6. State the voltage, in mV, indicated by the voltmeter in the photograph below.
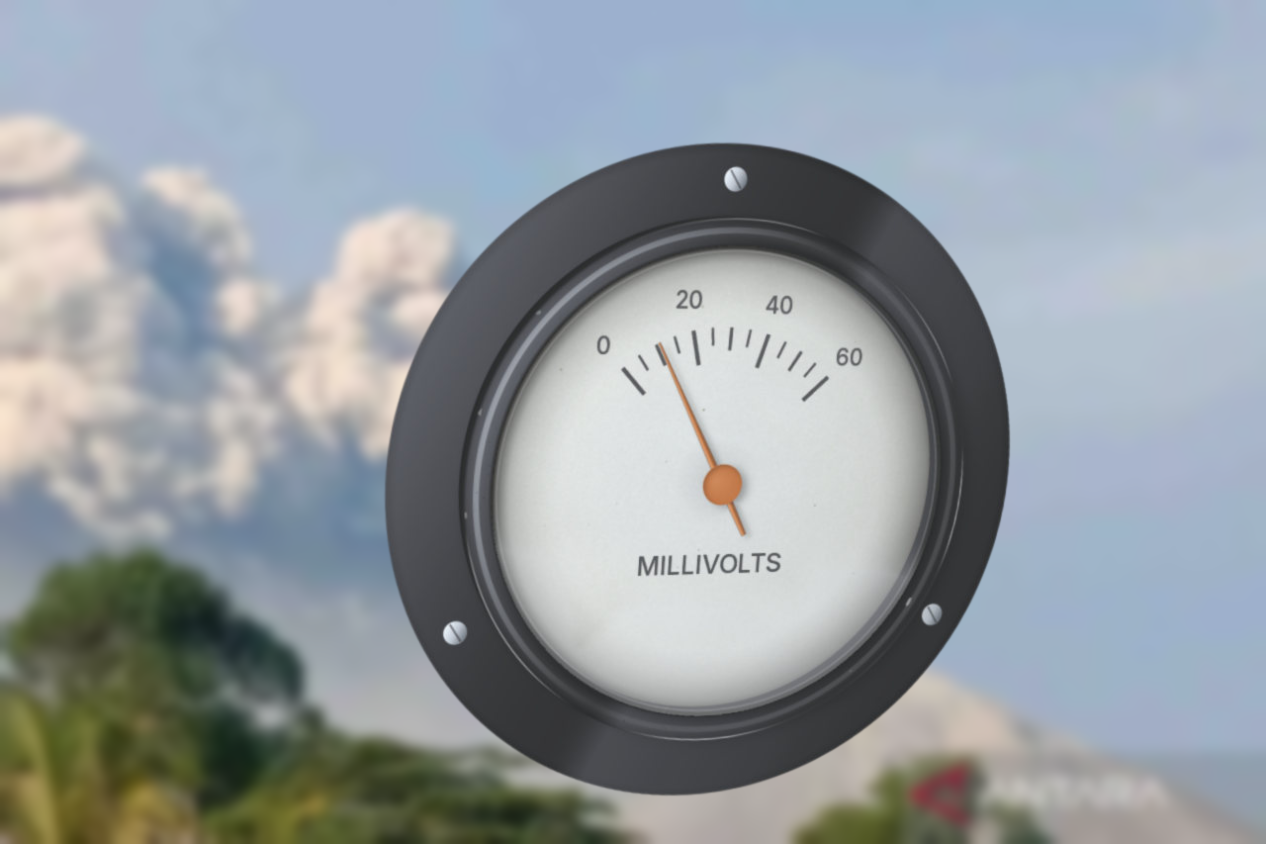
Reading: 10 mV
